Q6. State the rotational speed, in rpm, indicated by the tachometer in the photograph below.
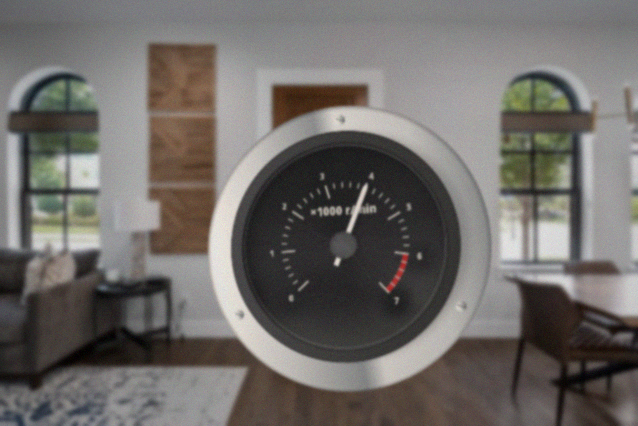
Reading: 4000 rpm
